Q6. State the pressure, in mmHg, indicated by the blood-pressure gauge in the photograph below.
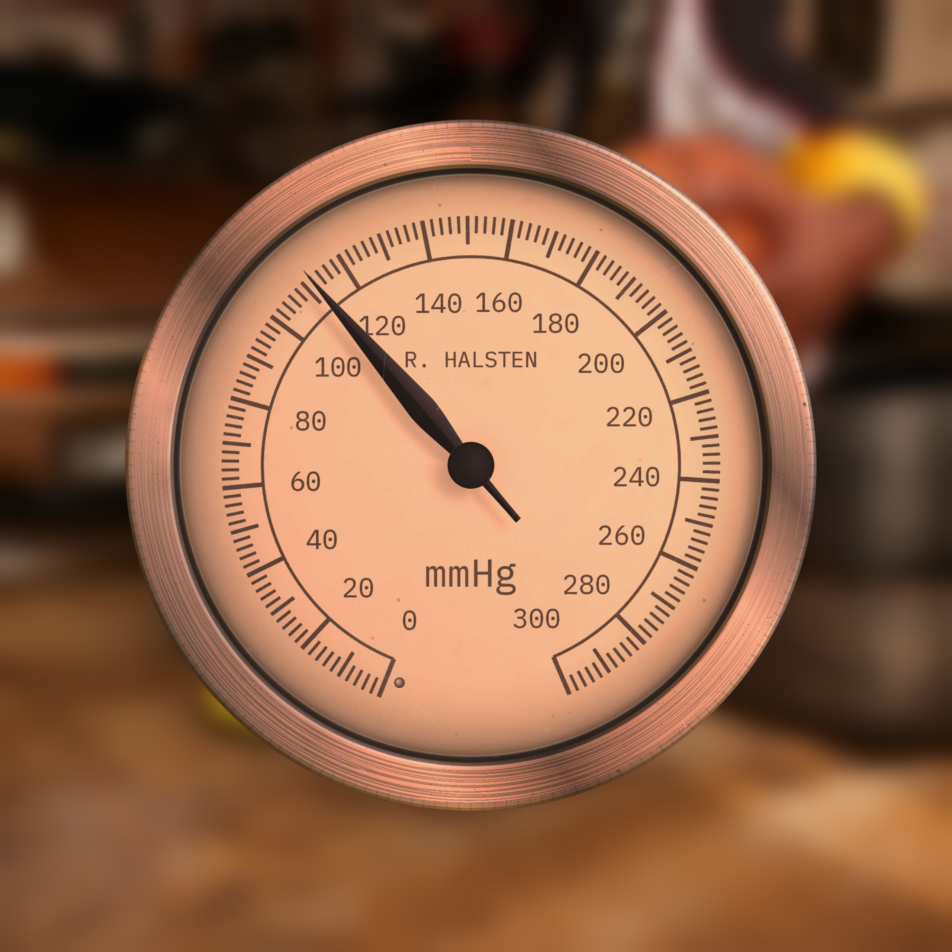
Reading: 112 mmHg
